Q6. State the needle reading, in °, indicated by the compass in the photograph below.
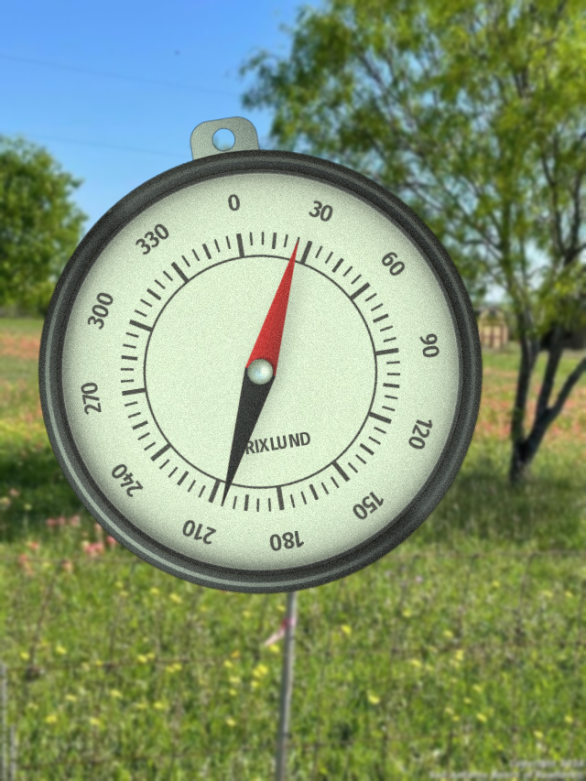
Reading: 25 °
